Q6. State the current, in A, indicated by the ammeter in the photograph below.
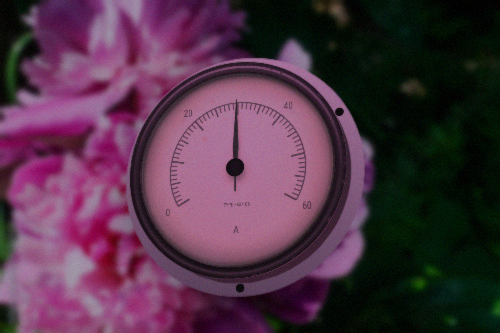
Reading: 30 A
